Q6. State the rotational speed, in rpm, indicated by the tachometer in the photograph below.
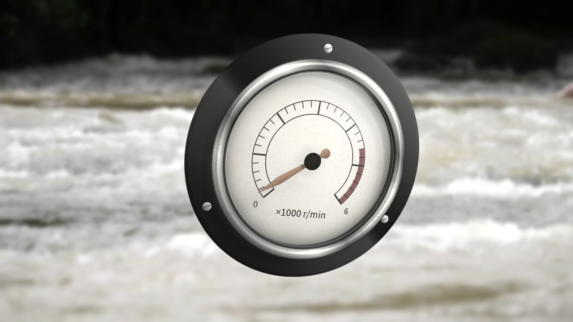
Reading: 200 rpm
